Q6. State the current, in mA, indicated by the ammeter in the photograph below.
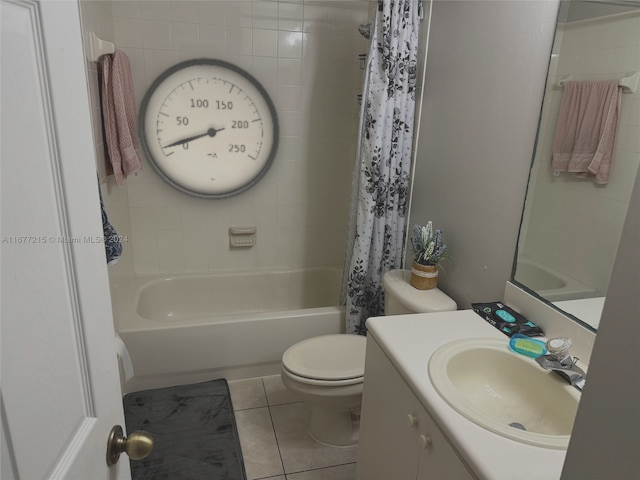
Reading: 10 mA
